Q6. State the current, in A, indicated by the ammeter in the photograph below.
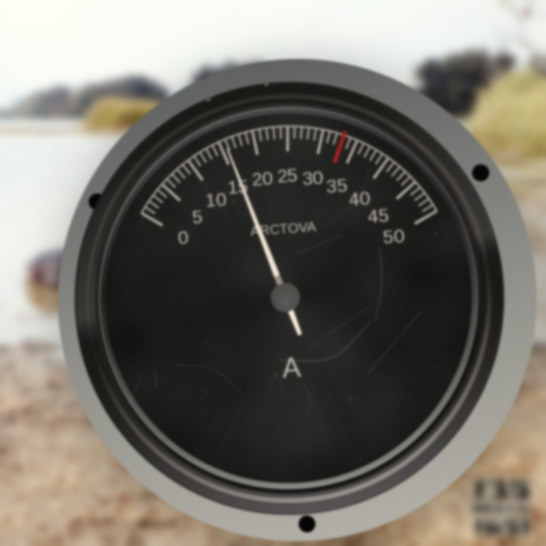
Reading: 16 A
